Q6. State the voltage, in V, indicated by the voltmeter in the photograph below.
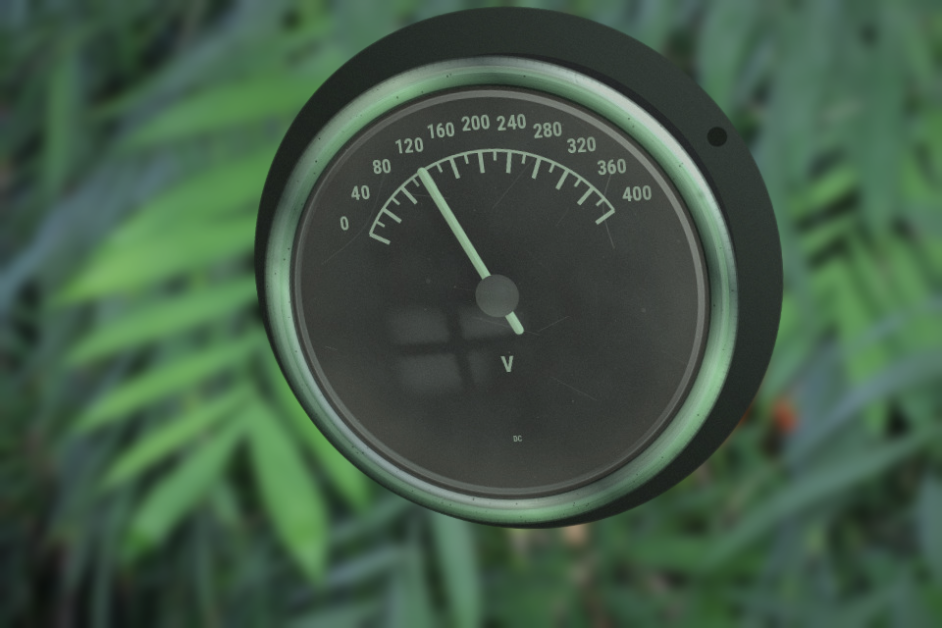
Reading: 120 V
